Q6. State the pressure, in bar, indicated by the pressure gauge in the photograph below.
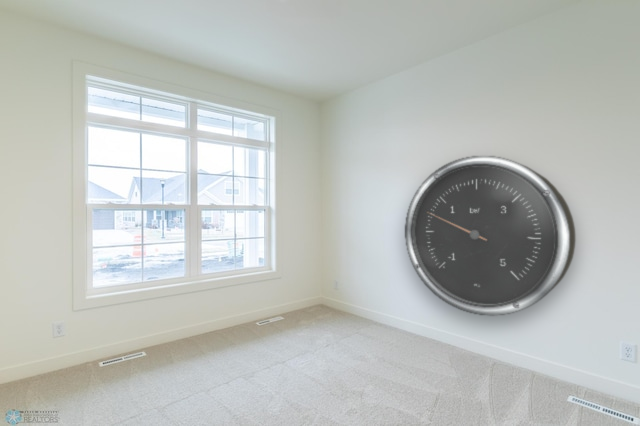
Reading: 0.5 bar
